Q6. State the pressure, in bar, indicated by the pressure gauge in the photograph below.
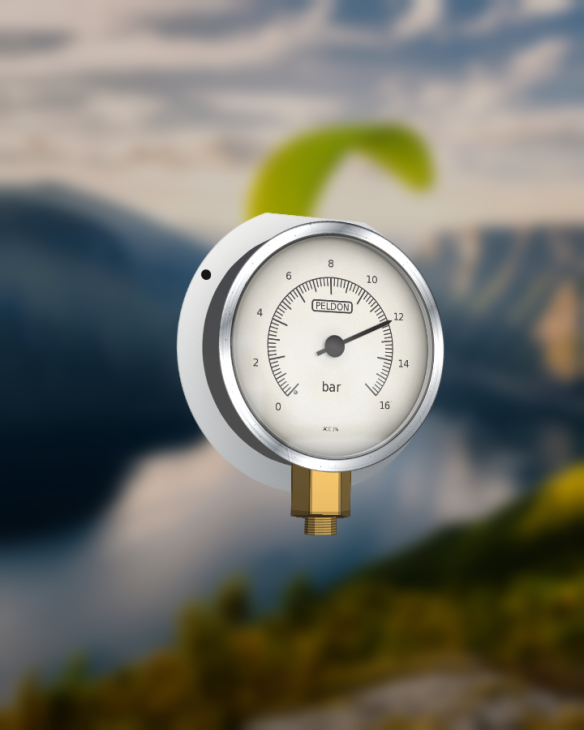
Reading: 12 bar
